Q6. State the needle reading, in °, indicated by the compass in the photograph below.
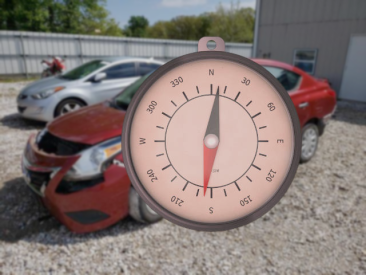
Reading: 187.5 °
